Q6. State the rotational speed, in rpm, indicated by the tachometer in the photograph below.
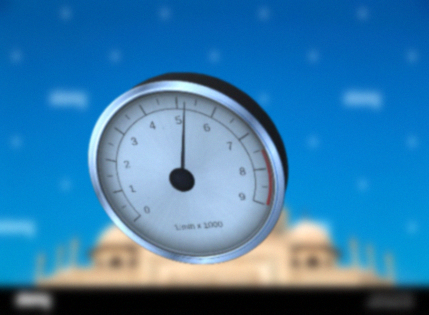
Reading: 5250 rpm
